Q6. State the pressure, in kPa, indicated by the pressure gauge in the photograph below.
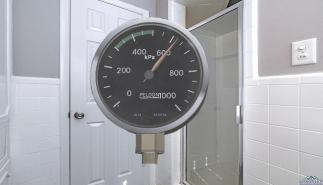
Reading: 625 kPa
